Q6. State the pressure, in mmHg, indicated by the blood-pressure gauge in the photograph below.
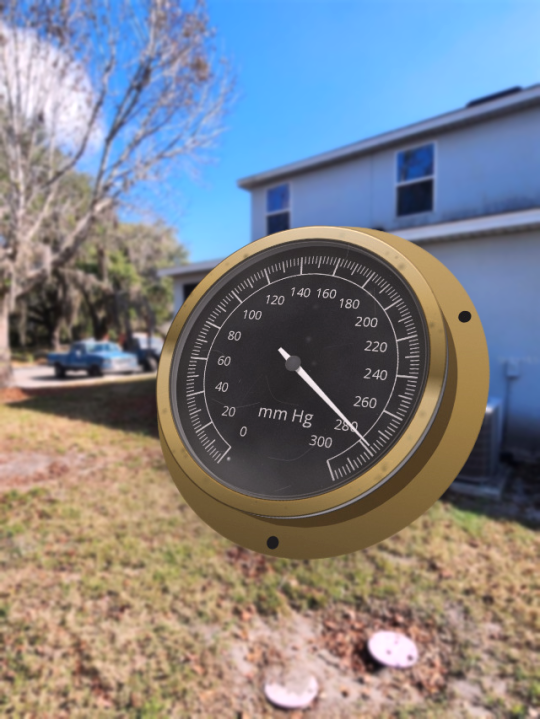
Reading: 278 mmHg
